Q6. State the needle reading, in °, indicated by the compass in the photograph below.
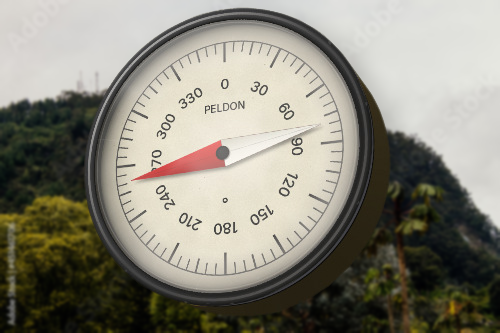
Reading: 260 °
